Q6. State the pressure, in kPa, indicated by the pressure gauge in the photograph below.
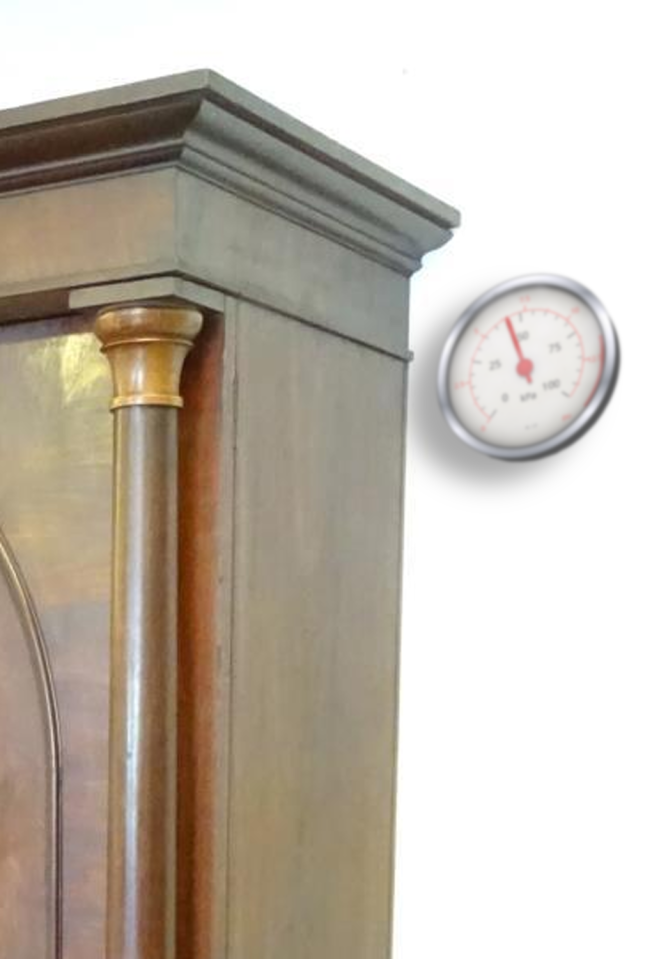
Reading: 45 kPa
